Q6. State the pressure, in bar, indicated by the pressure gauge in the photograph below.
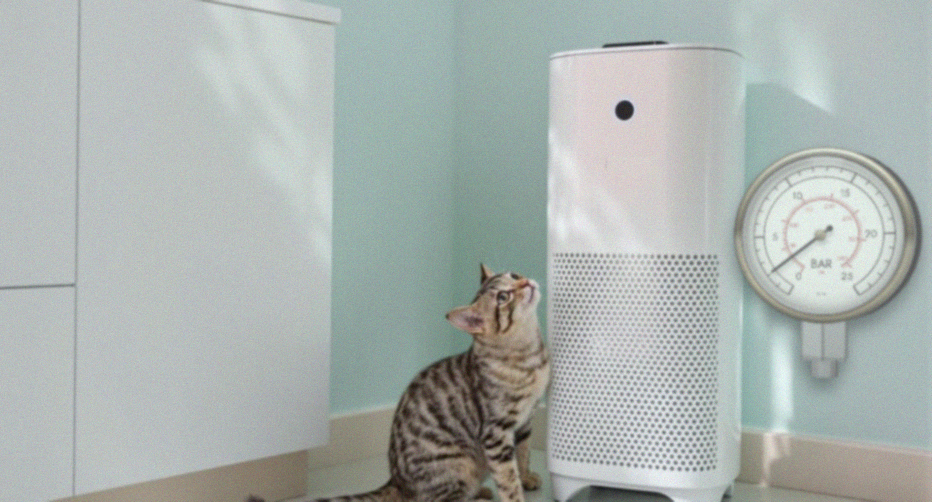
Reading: 2 bar
